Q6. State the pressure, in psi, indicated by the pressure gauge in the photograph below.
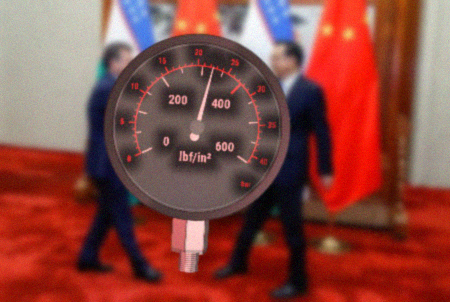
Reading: 325 psi
